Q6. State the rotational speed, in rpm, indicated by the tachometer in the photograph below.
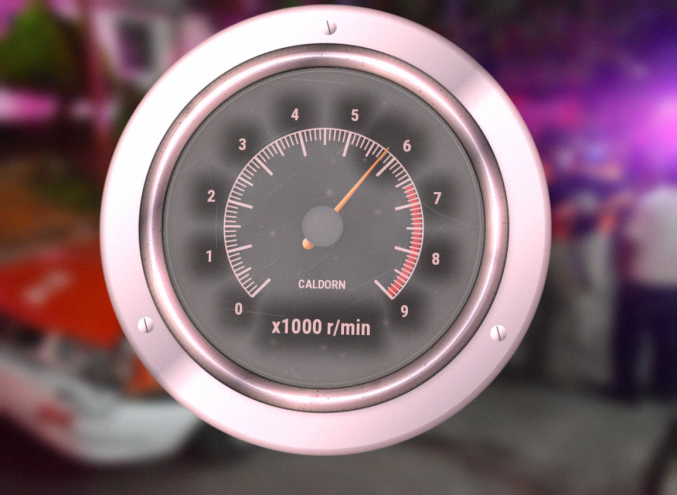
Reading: 5800 rpm
